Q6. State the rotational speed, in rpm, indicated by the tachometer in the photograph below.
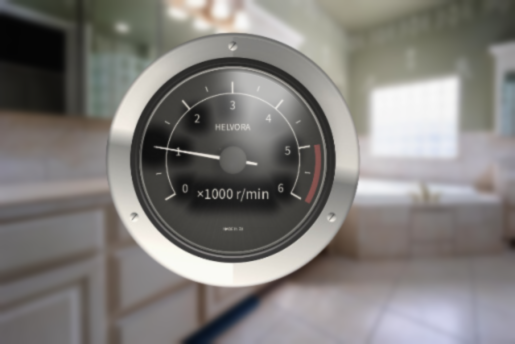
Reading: 1000 rpm
